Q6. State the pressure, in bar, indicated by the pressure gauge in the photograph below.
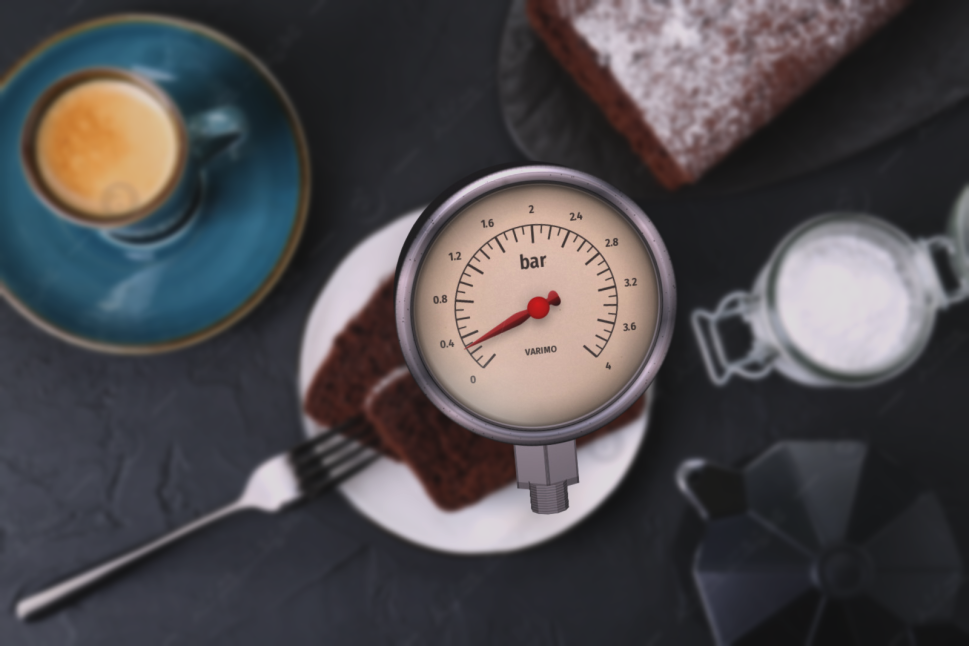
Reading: 0.3 bar
